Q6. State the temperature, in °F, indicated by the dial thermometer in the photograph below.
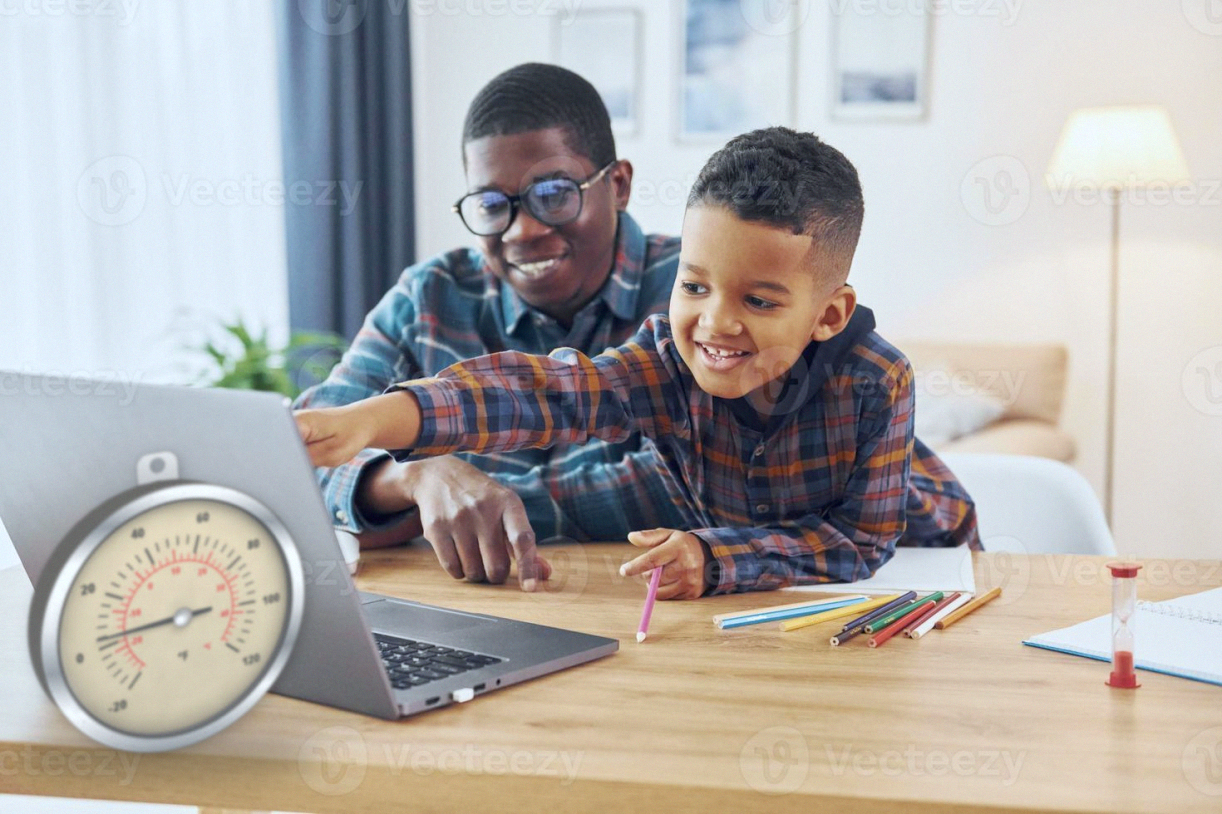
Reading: 4 °F
